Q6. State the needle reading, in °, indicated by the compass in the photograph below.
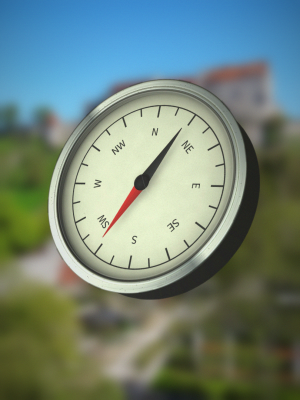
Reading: 210 °
